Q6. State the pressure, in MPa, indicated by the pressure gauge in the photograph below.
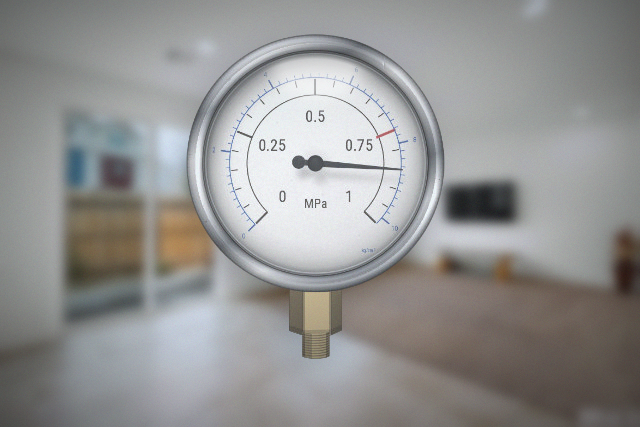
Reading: 0.85 MPa
